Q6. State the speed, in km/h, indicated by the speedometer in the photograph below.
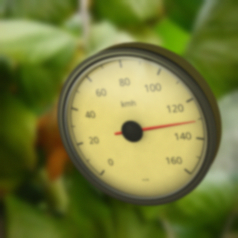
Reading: 130 km/h
